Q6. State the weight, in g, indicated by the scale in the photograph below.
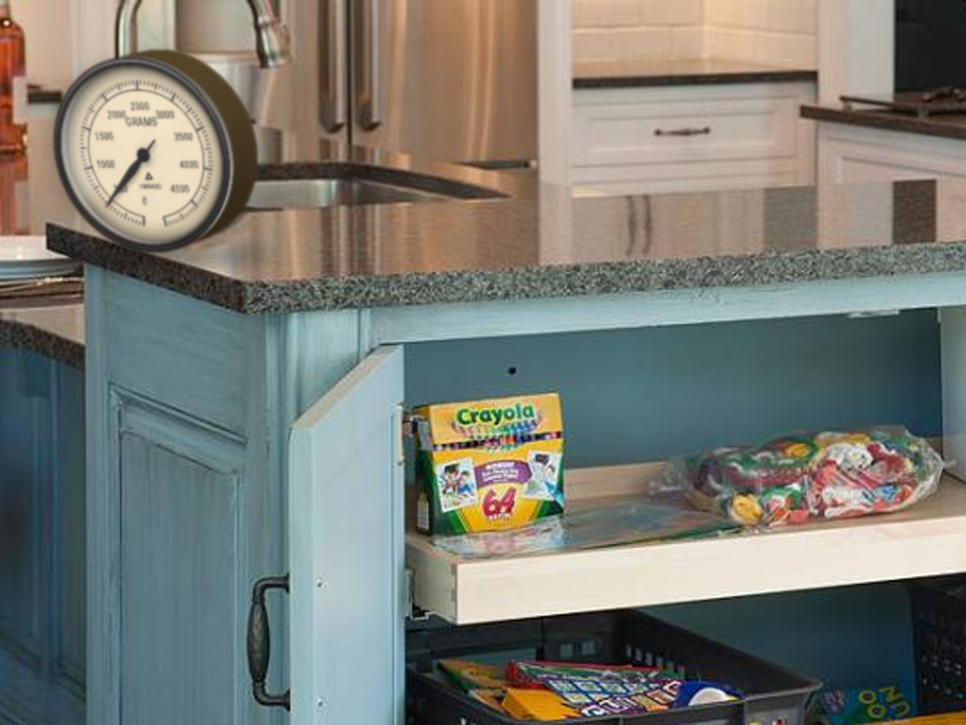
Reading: 500 g
